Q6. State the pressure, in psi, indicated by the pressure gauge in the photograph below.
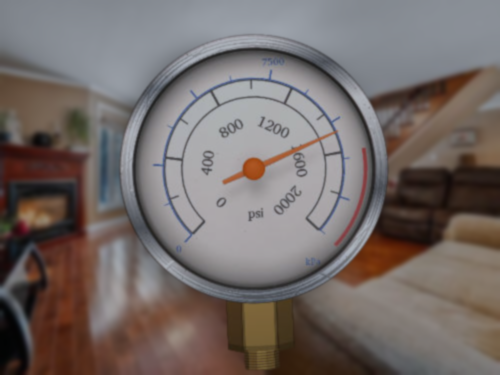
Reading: 1500 psi
